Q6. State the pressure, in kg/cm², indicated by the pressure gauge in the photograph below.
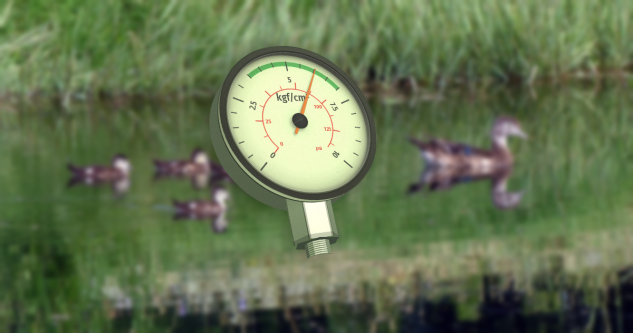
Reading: 6 kg/cm²
